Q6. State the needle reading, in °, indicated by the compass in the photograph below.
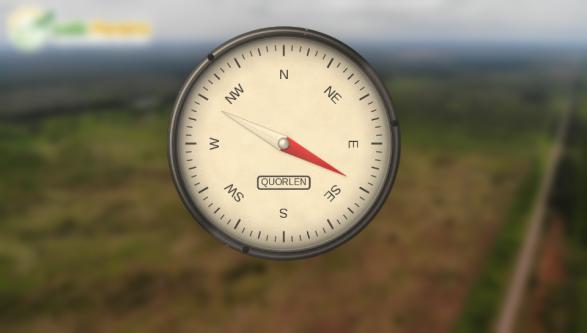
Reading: 117.5 °
